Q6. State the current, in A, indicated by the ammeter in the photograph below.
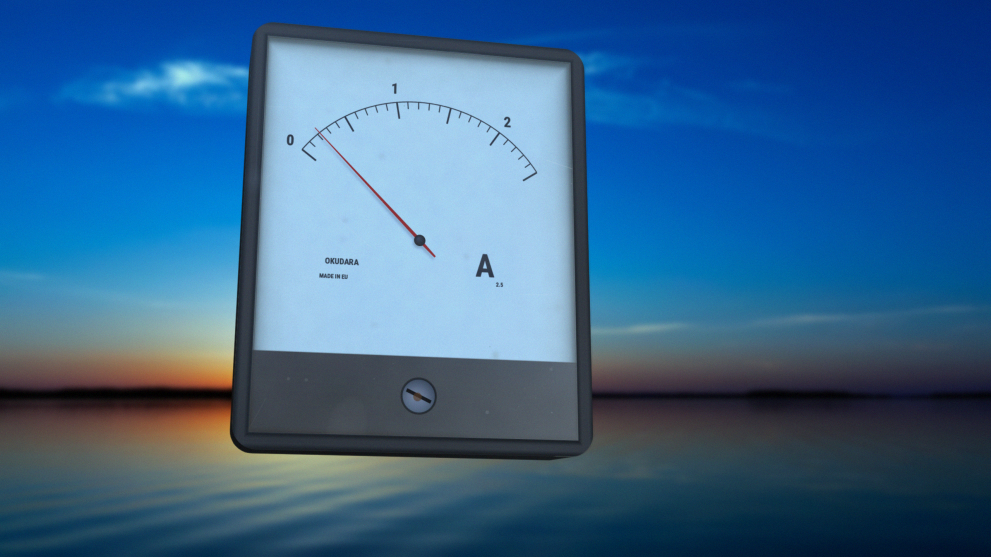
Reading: 0.2 A
